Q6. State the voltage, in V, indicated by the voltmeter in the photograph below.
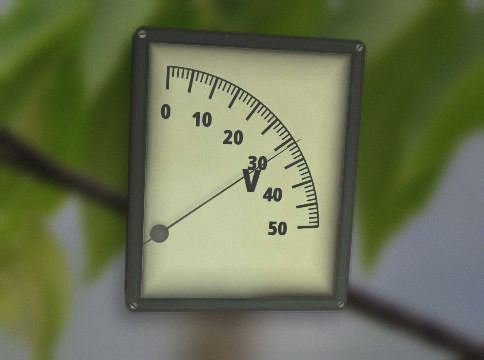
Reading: 31 V
